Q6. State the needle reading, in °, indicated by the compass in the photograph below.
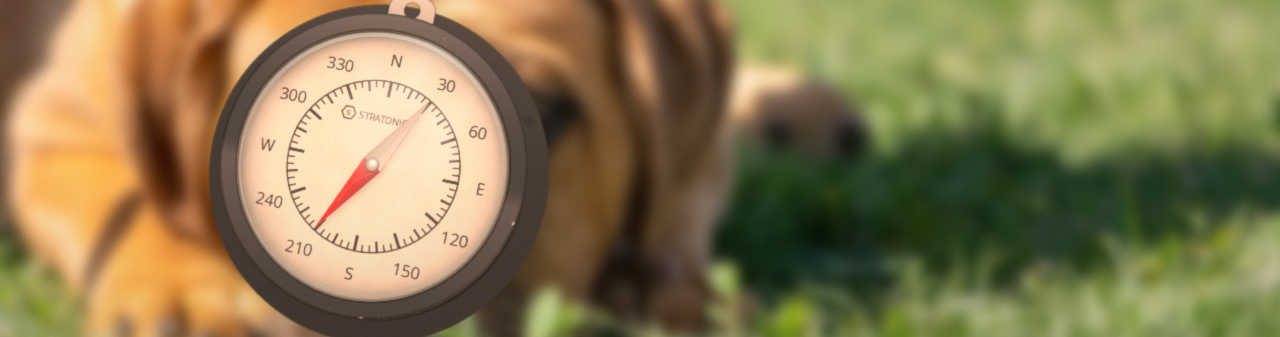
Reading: 210 °
